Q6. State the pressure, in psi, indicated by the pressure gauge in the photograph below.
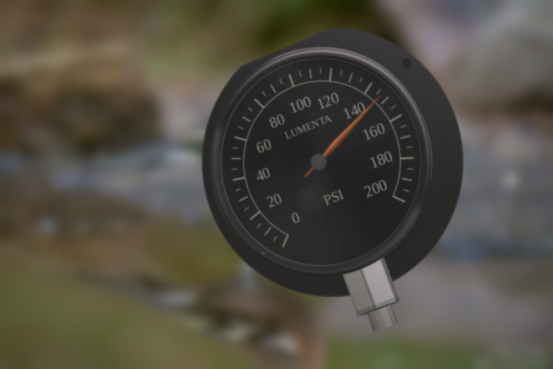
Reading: 147.5 psi
